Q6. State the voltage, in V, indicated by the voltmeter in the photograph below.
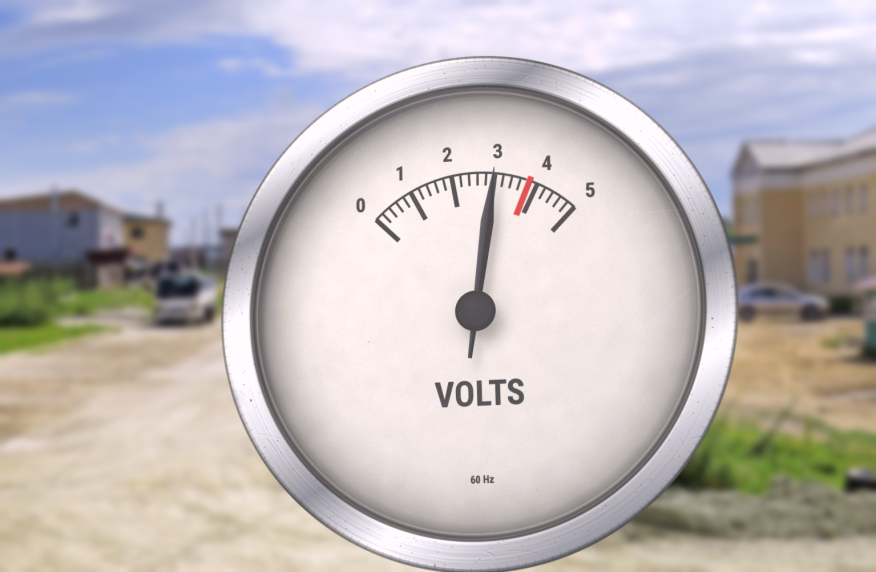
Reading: 3 V
